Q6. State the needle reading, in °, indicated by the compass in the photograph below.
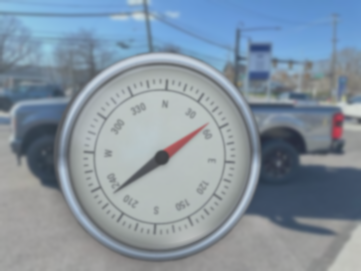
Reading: 50 °
